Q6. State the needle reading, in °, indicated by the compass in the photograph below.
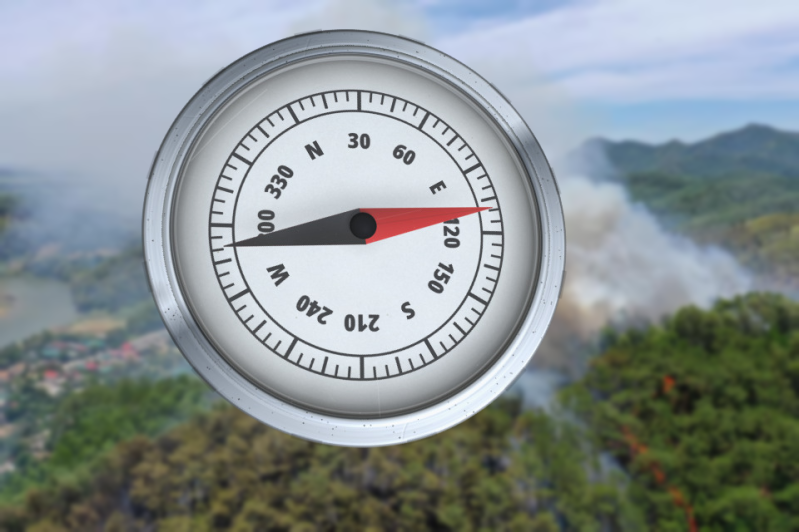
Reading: 110 °
